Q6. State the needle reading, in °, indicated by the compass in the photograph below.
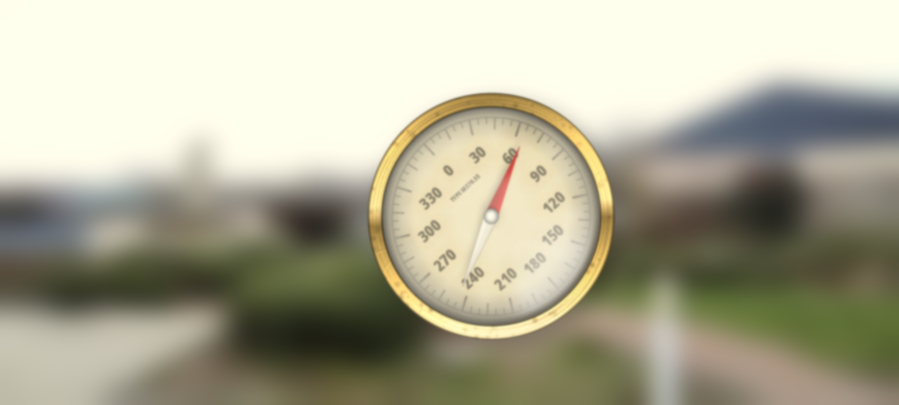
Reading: 65 °
